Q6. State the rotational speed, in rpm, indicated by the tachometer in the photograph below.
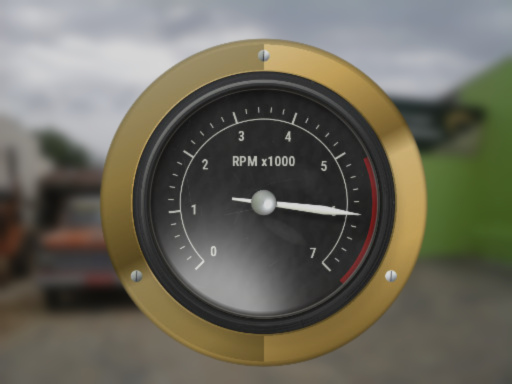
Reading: 6000 rpm
